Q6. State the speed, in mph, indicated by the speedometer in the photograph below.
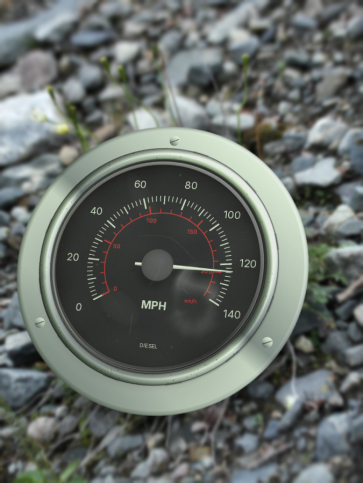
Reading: 124 mph
